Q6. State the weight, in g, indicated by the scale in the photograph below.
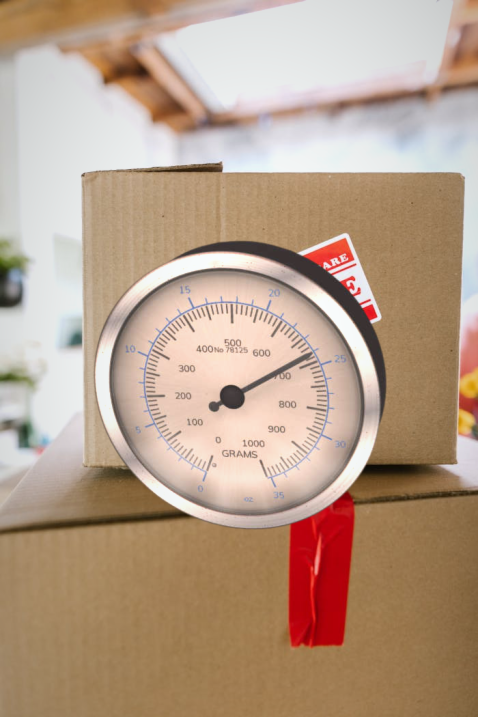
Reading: 680 g
